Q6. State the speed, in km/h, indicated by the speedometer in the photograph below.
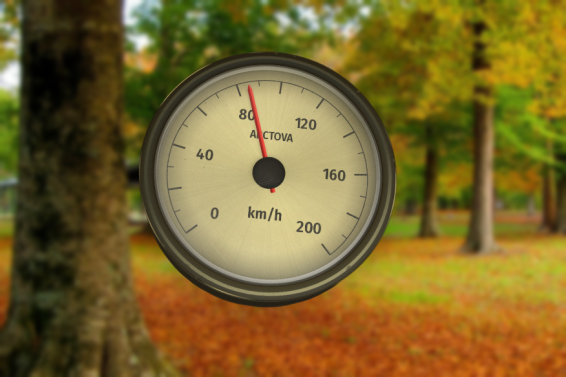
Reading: 85 km/h
